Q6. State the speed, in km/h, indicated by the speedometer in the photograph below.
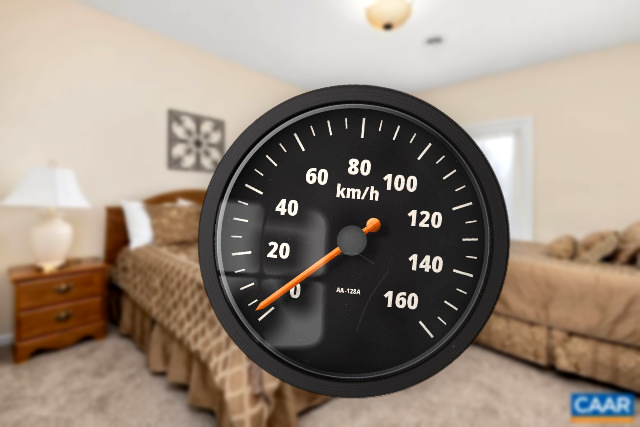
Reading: 2.5 km/h
